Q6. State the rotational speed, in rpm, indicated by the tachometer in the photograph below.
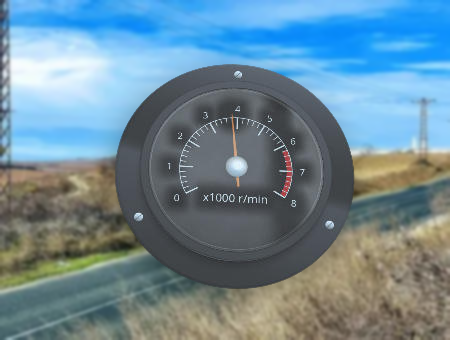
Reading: 3800 rpm
